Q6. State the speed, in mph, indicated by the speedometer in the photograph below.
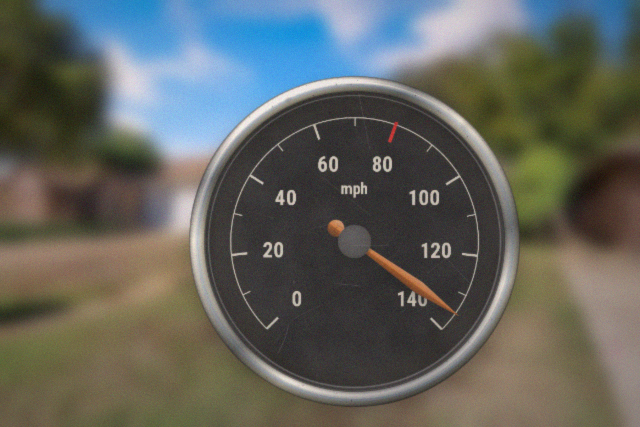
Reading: 135 mph
